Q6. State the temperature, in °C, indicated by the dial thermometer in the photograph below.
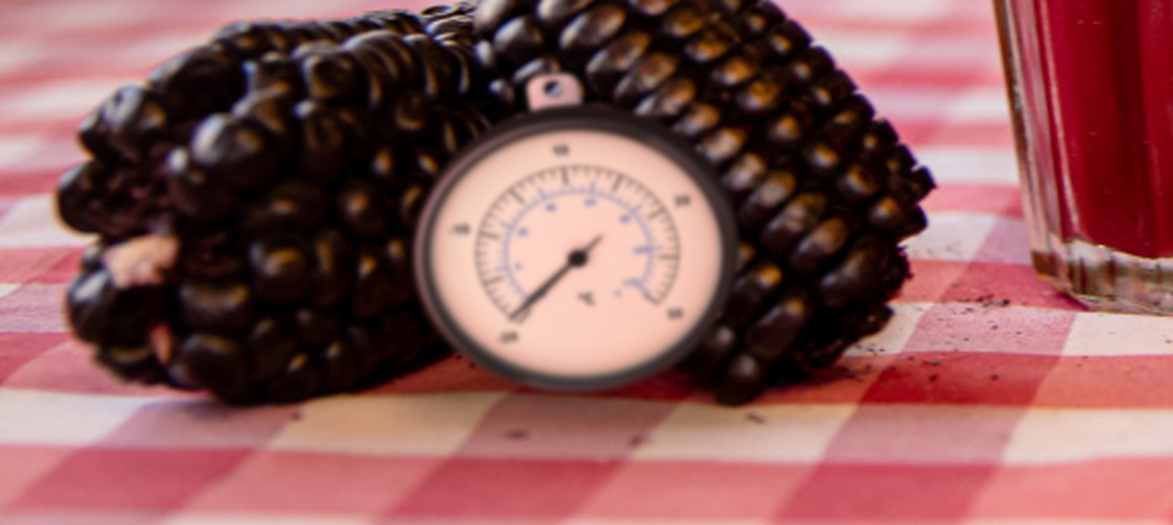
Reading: -28 °C
